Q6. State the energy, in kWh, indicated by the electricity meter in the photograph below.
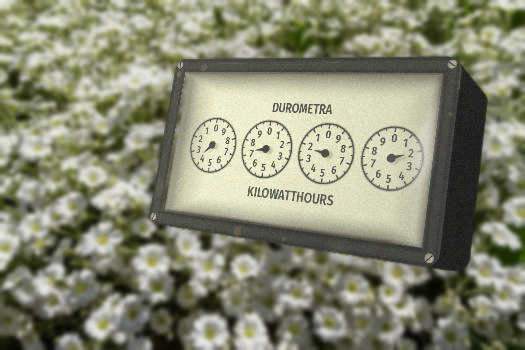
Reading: 3722 kWh
